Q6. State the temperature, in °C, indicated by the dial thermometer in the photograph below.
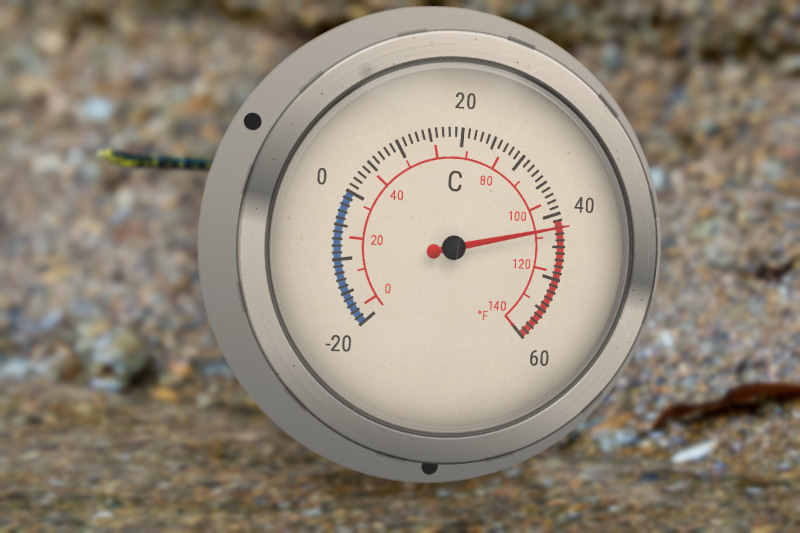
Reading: 42 °C
